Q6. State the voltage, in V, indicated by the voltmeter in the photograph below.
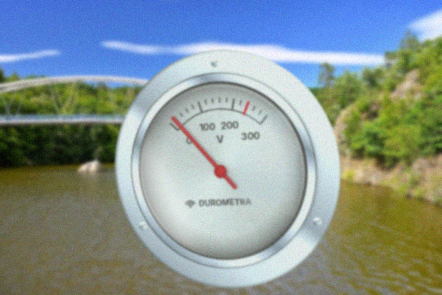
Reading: 20 V
